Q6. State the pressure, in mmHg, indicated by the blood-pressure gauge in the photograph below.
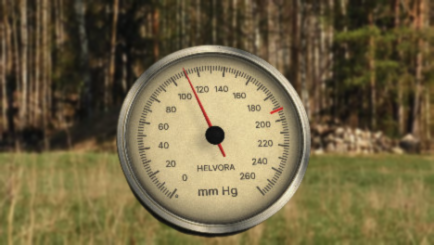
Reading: 110 mmHg
